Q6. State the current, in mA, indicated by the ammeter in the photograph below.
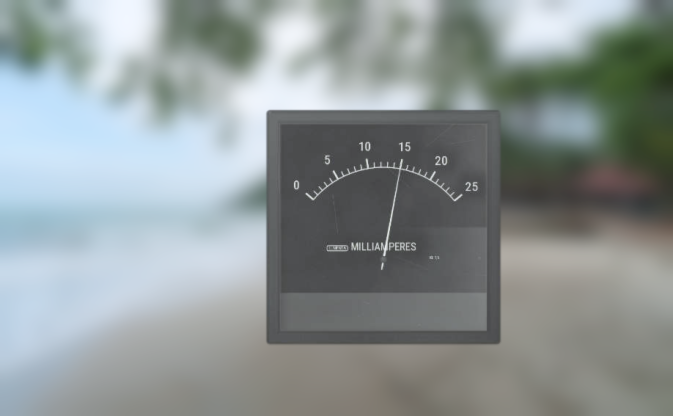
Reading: 15 mA
